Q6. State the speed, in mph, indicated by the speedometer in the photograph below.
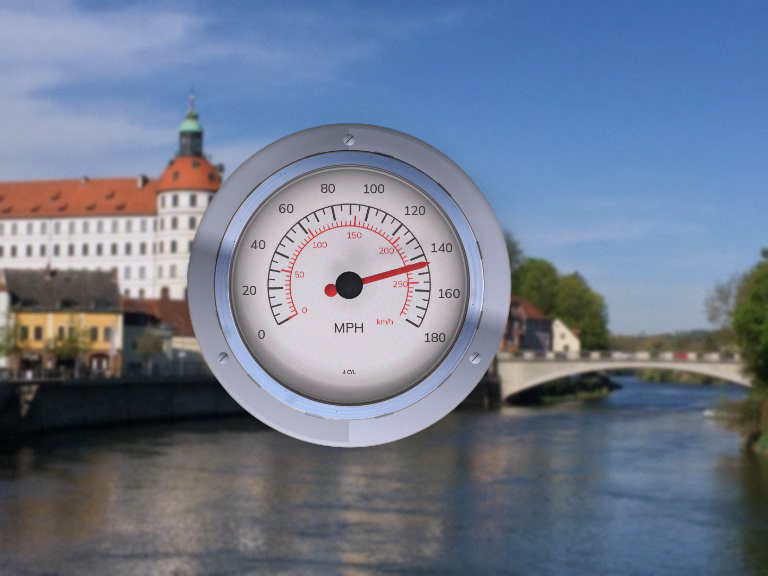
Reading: 145 mph
